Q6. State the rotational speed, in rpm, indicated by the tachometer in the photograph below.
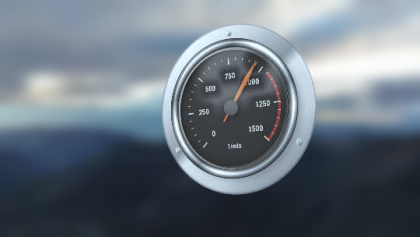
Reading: 950 rpm
